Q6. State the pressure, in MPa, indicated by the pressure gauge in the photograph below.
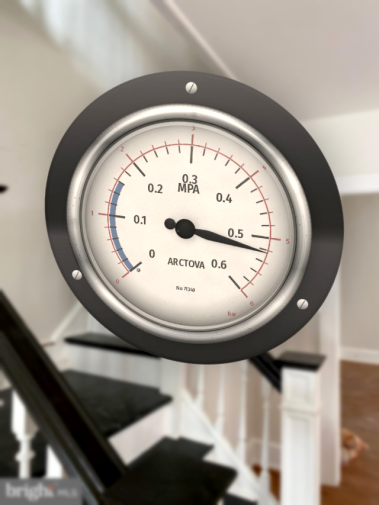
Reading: 0.52 MPa
